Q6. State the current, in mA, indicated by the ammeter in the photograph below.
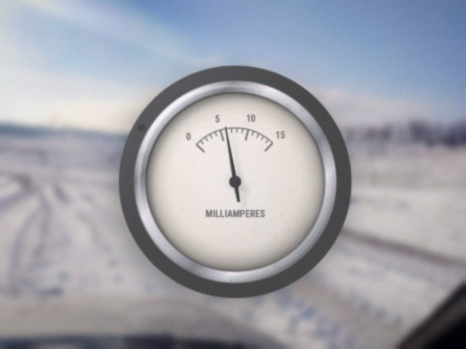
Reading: 6 mA
